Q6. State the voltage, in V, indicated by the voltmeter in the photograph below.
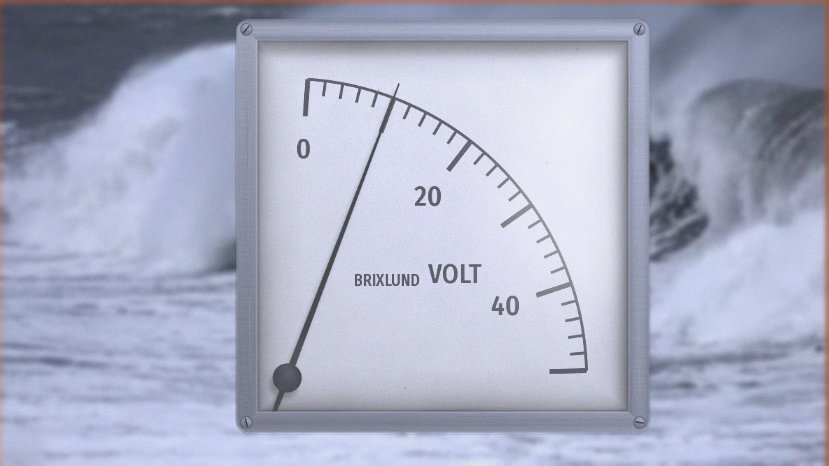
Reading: 10 V
